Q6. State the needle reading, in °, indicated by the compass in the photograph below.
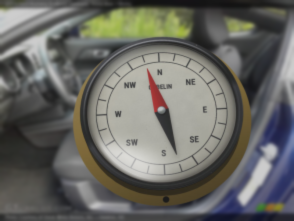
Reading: 345 °
